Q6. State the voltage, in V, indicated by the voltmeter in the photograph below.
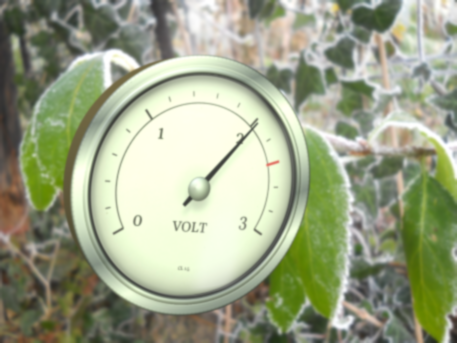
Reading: 2 V
